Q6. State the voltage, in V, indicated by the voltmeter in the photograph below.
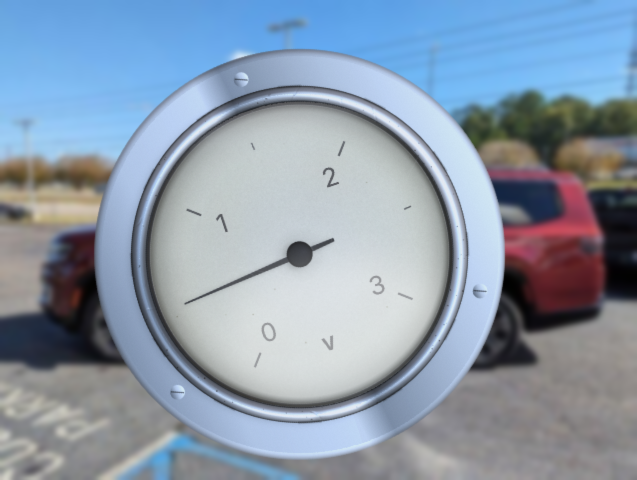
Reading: 0.5 V
